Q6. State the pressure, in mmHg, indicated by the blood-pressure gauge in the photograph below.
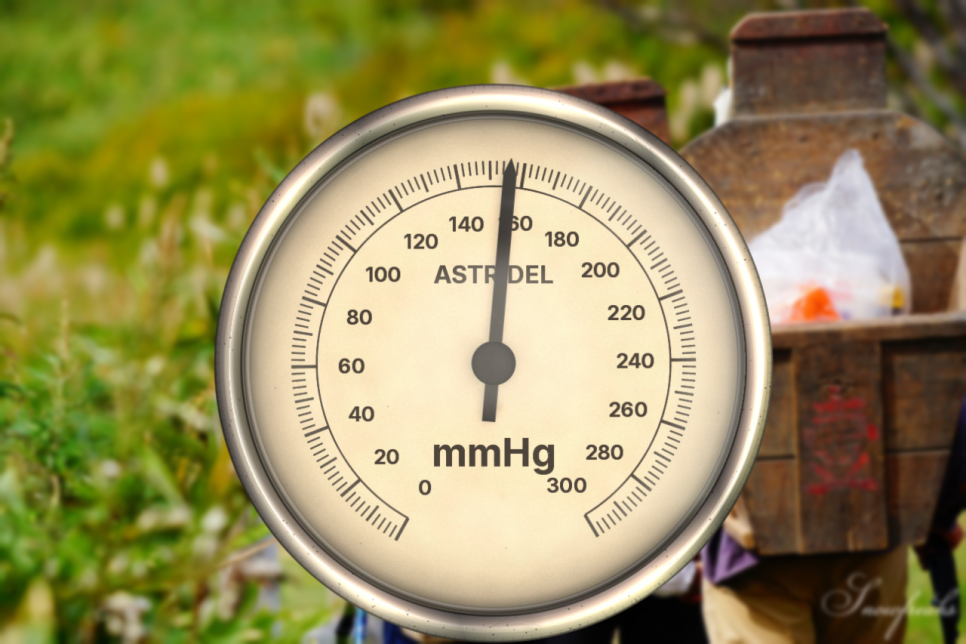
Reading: 156 mmHg
